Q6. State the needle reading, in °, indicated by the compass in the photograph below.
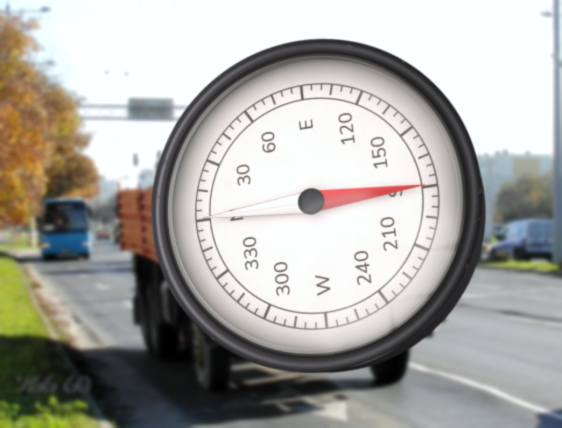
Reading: 180 °
